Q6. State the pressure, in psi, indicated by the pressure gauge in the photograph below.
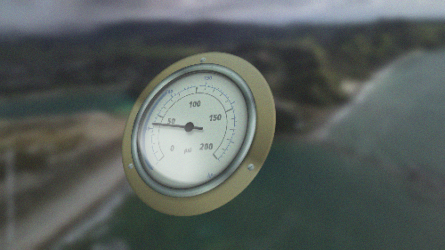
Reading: 40 psi
